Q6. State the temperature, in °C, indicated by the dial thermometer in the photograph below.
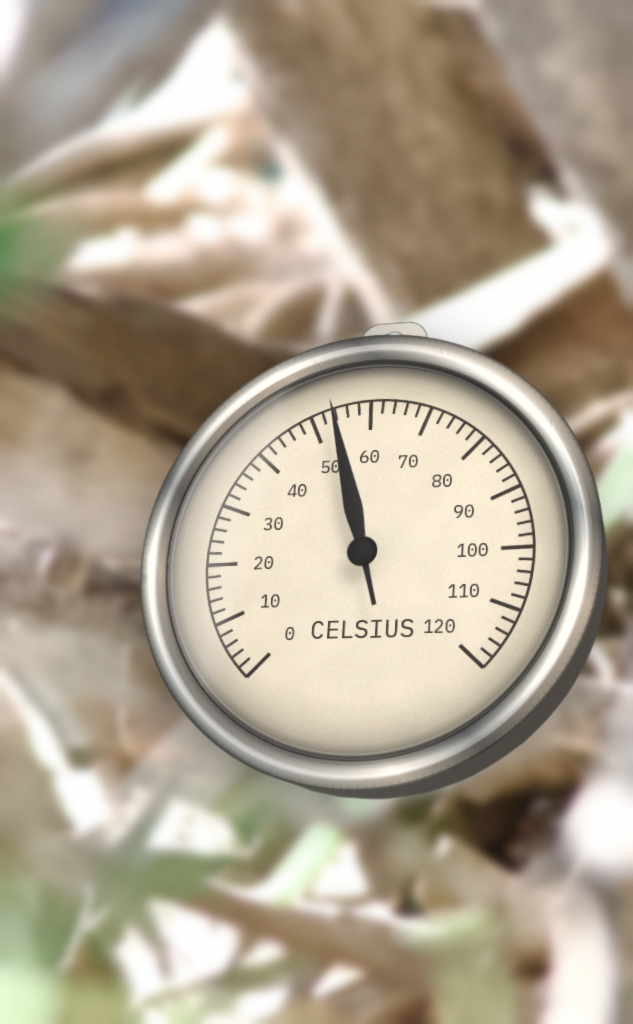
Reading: 54 °C
